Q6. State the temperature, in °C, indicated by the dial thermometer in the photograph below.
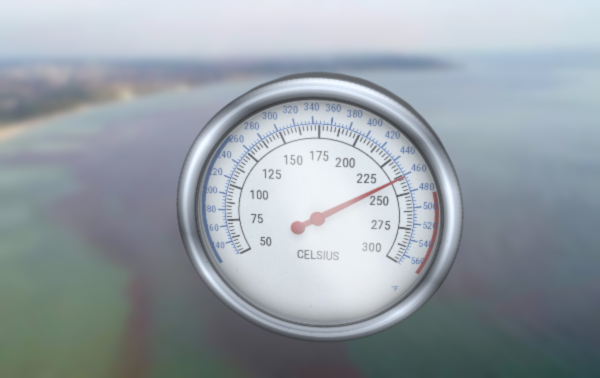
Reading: 237.5 °C
